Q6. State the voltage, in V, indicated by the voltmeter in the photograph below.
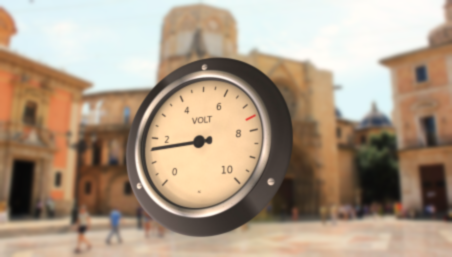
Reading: 1.5 V
